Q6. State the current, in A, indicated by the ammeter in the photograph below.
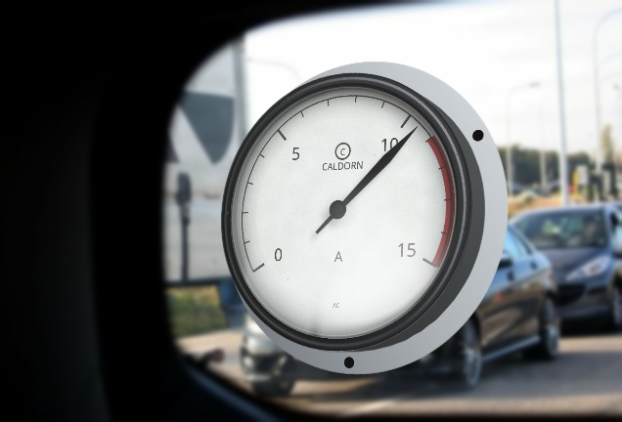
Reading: 10.5 A
